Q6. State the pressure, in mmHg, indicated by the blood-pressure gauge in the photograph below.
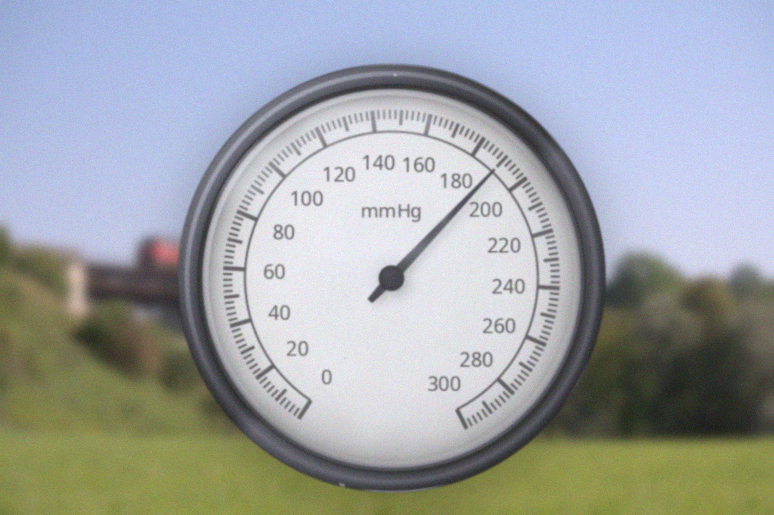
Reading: 190 mmHg
